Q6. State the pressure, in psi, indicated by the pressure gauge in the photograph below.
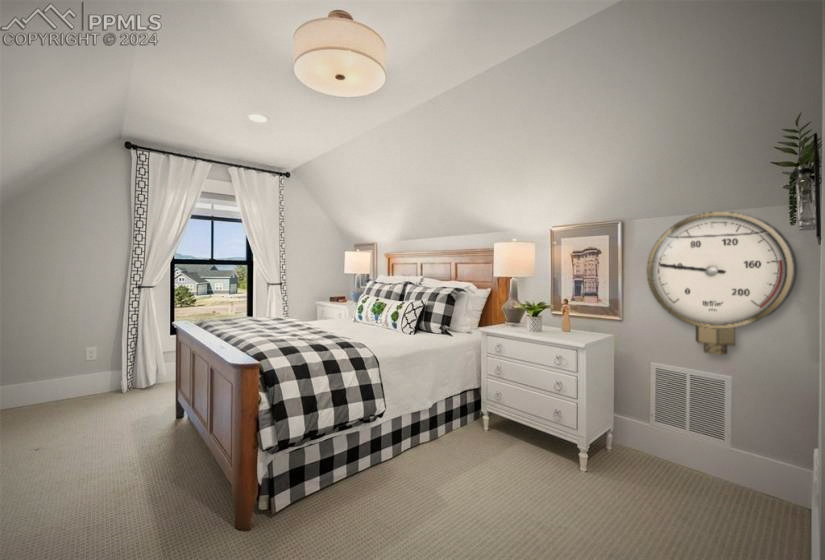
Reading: 40 psi
